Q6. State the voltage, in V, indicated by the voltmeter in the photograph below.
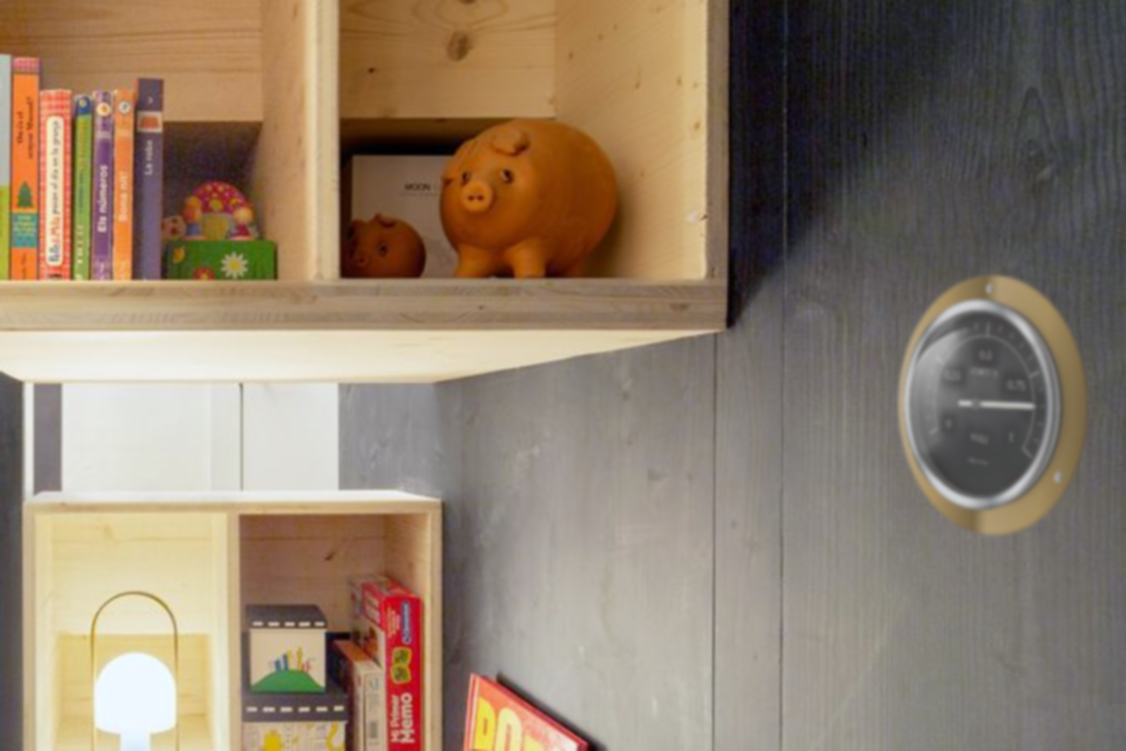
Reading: 0.85 V
